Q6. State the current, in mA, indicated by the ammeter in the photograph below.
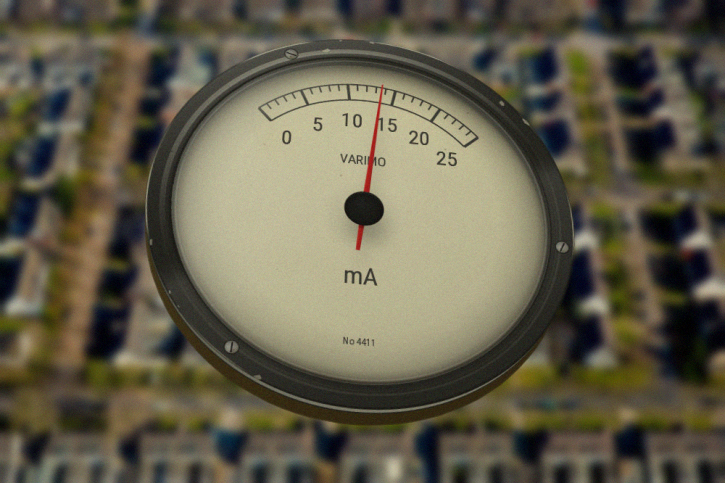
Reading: 13.5 mA
